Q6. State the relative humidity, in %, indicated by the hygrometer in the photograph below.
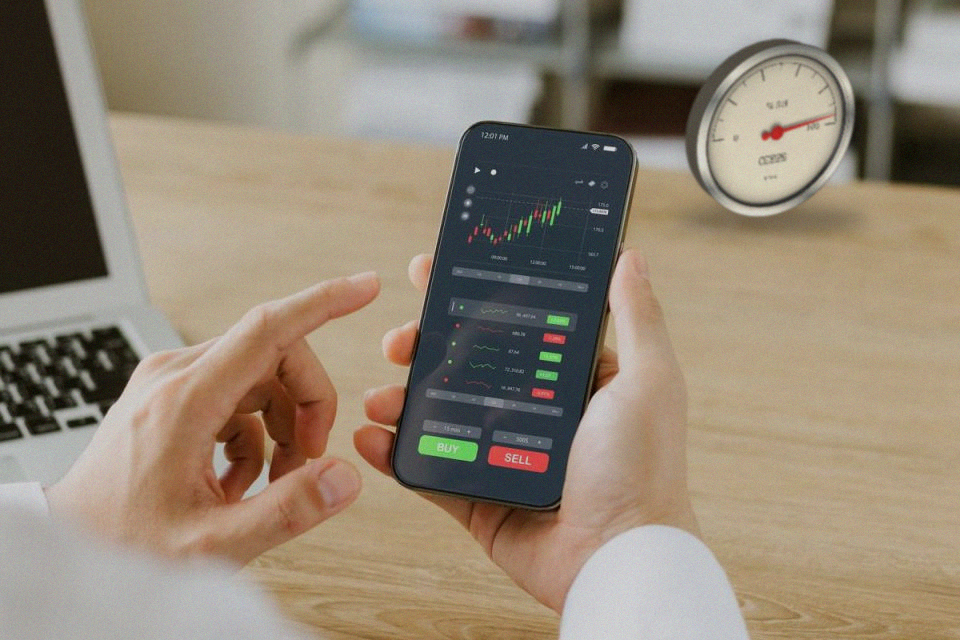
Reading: 95 %
